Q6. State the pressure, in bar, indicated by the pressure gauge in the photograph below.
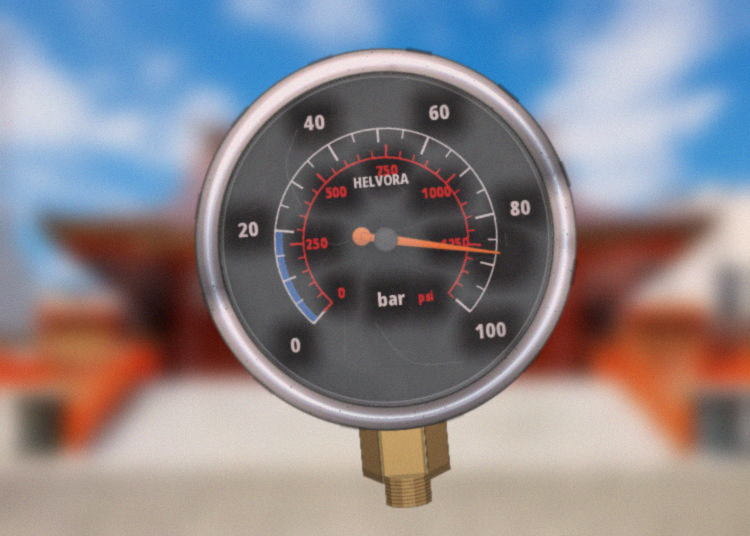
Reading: 87.5 bar
